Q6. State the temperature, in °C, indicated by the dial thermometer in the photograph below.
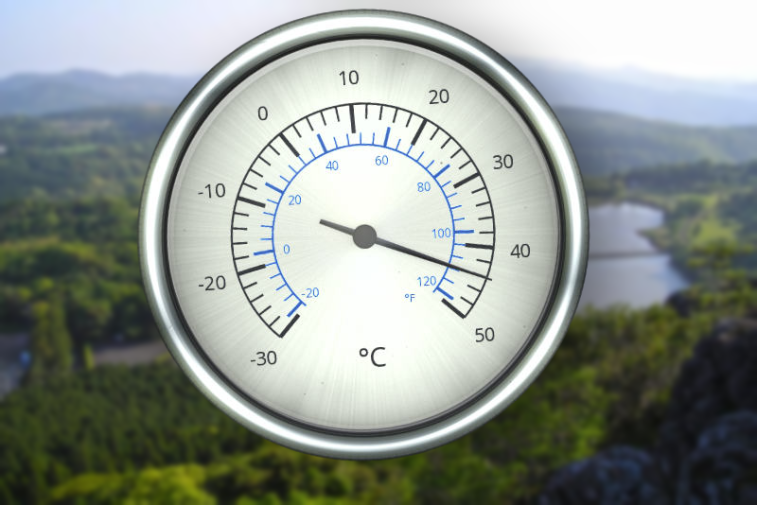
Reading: 44 °C
